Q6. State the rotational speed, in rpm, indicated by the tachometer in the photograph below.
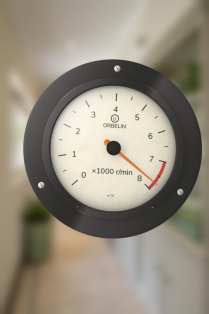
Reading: 7750 rpm
